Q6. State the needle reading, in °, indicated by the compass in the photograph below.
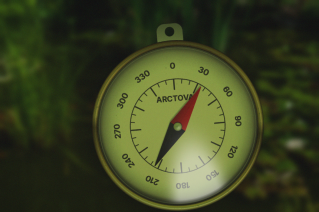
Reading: 35 °
